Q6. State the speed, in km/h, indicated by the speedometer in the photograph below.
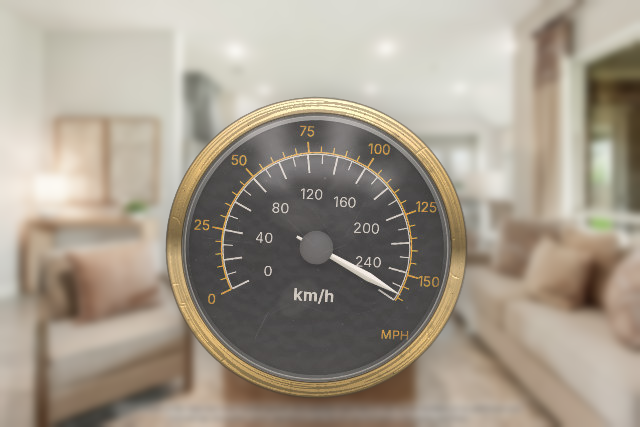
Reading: 255 km/h
